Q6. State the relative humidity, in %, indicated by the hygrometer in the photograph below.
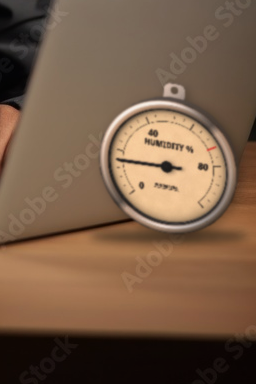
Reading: 16 %
